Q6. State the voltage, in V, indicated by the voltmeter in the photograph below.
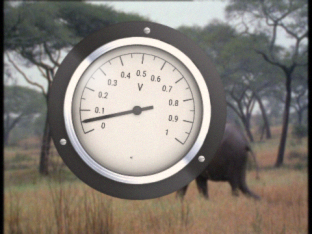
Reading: 0.05 V
